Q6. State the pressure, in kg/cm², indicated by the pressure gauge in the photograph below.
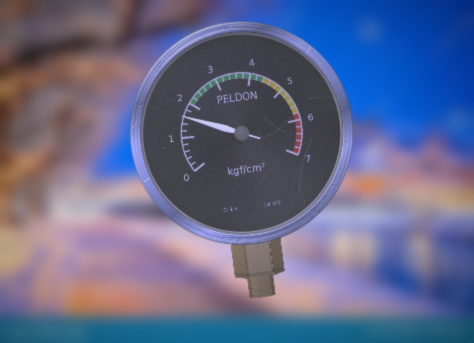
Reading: 1.6 kg/cm²
